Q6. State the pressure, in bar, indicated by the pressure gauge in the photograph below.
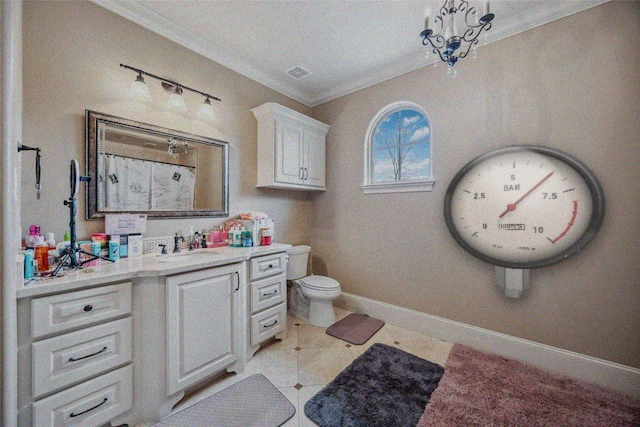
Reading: 6.5 bar
